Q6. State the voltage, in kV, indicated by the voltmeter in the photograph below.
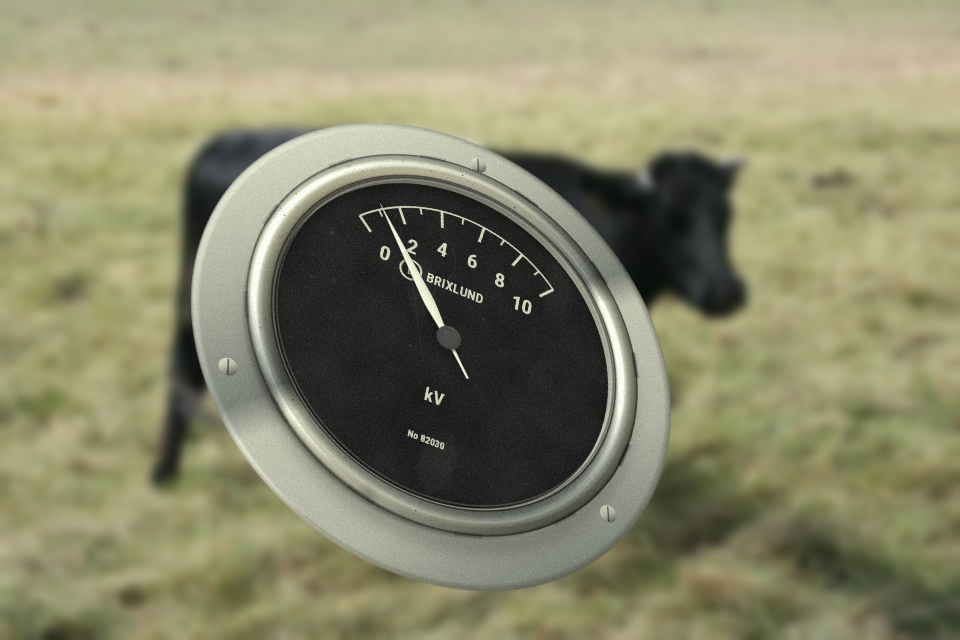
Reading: 1 kV
